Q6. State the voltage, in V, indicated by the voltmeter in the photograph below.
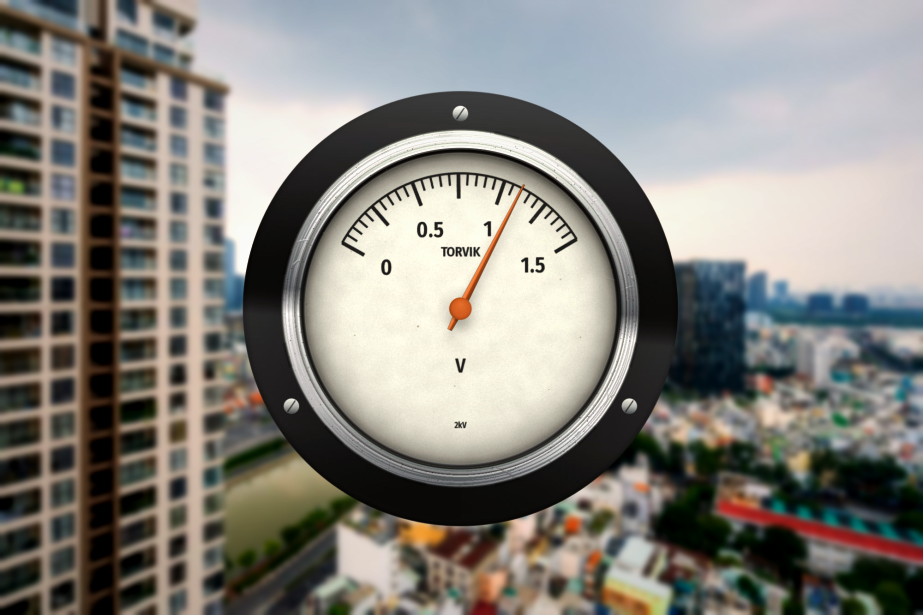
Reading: 1.1 V
